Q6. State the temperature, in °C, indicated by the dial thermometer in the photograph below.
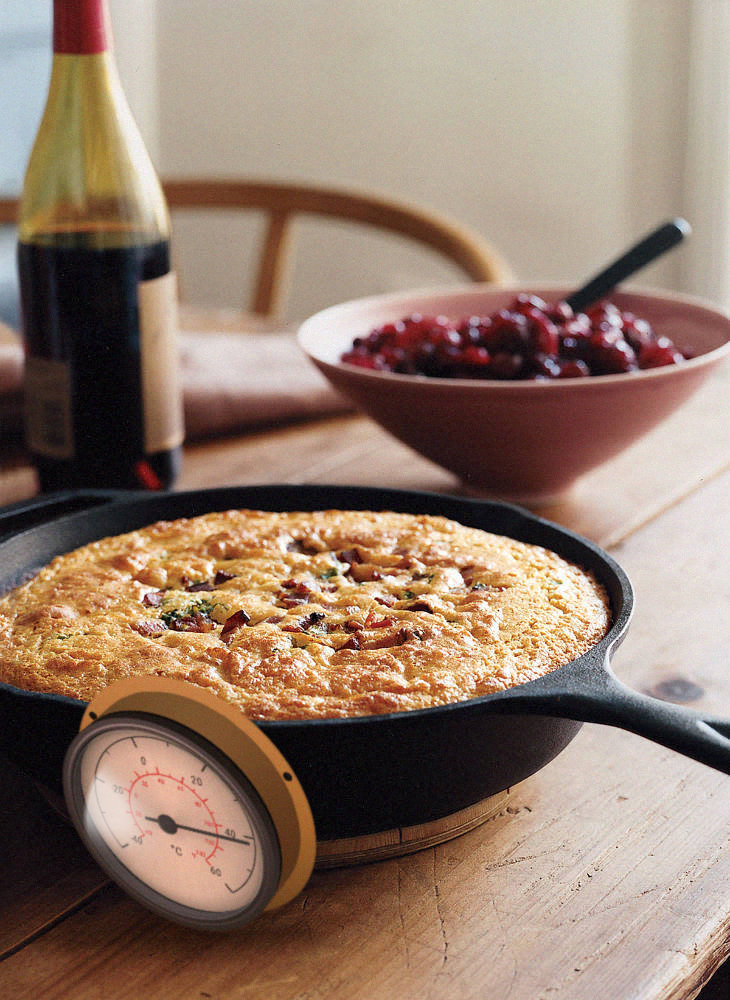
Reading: 40 °C
